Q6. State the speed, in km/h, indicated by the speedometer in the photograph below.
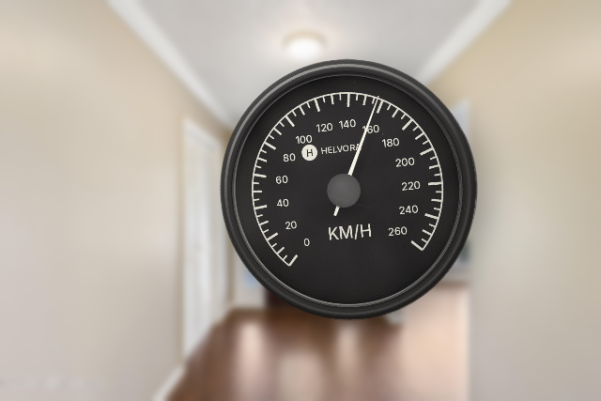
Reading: 157.5 km/h
